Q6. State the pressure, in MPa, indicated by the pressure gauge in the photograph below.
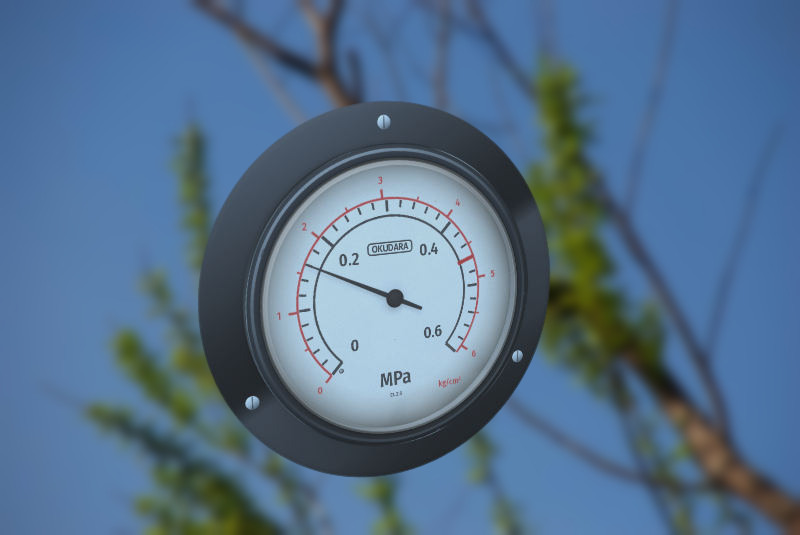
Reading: 0.16 MPa
